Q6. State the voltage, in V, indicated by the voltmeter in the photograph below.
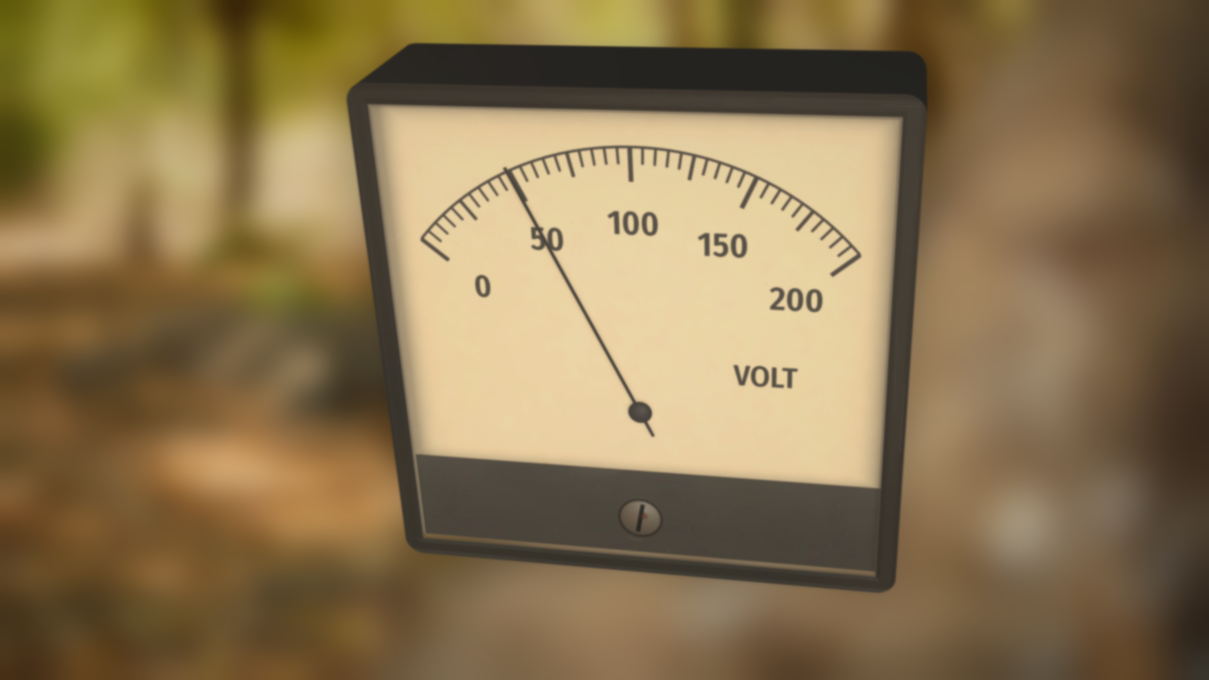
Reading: 50 V
